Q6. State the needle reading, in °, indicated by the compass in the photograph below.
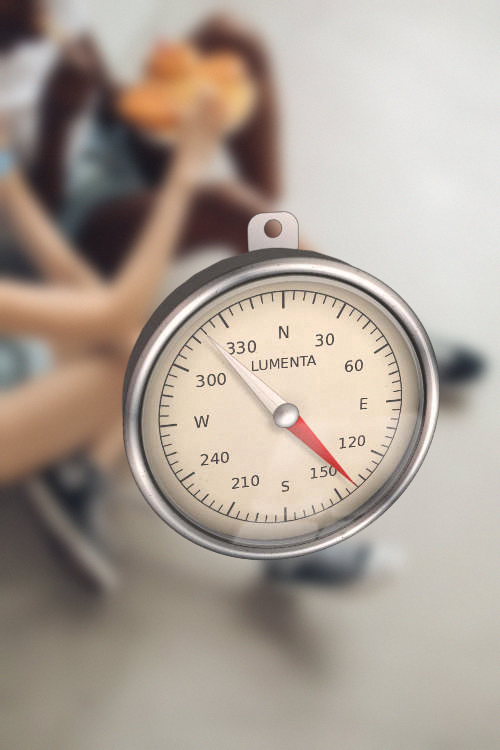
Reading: 140 °
